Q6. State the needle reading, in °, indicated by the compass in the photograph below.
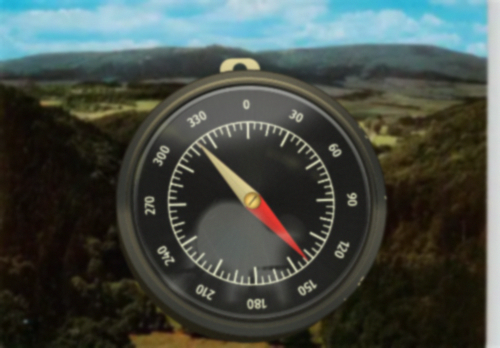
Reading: 140 °
